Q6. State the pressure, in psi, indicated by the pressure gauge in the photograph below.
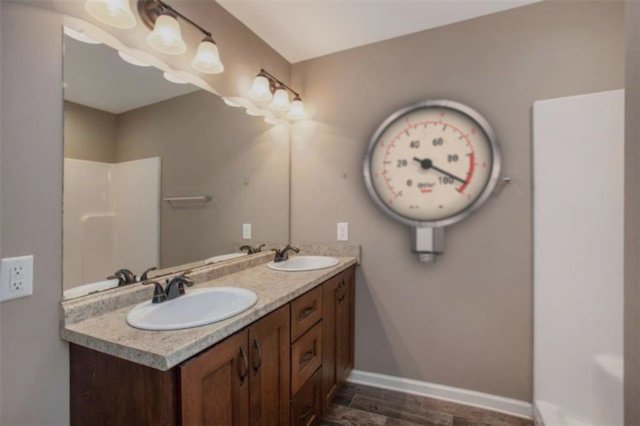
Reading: 95 psi
